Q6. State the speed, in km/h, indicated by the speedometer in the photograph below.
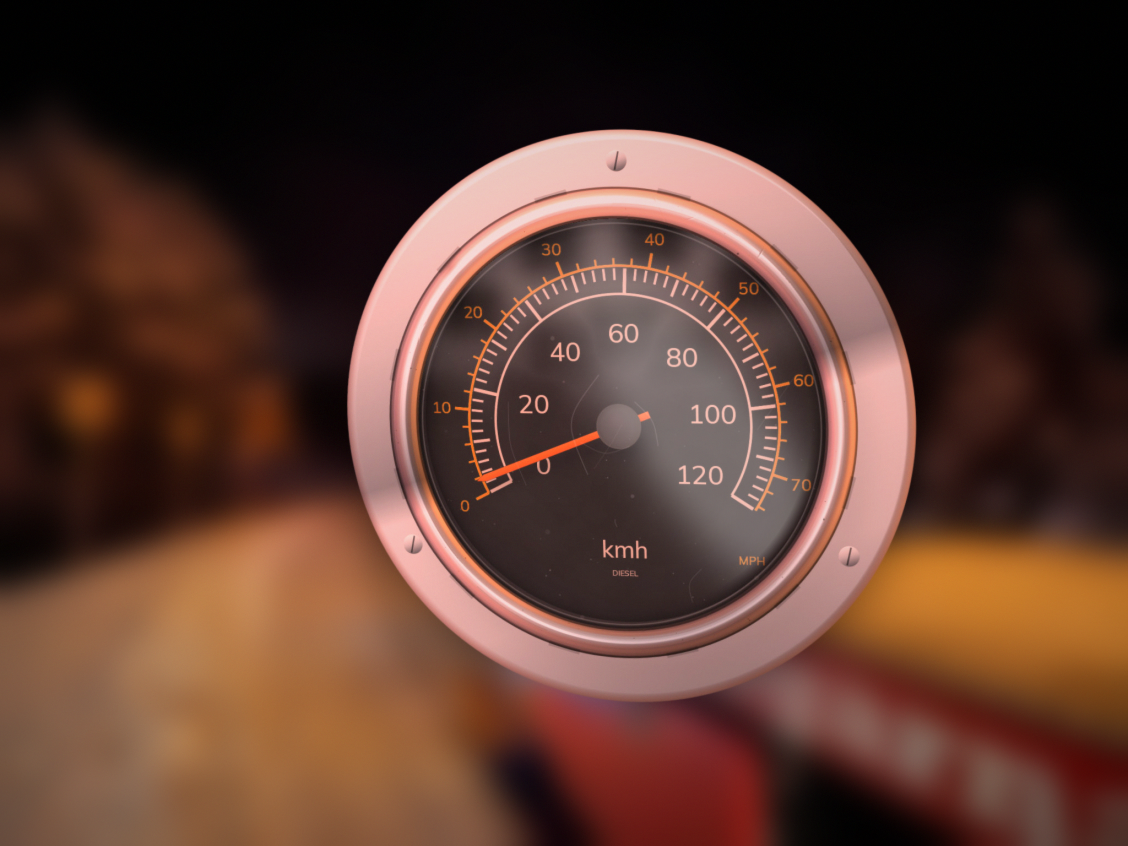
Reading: 3 km/h
